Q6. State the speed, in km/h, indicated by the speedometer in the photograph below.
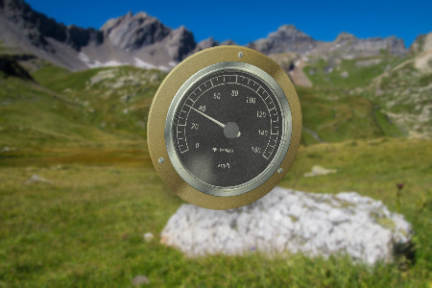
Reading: 35 km/h
